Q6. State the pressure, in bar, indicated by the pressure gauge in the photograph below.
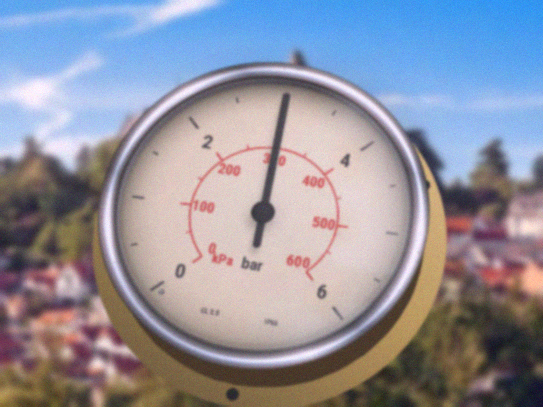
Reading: 3 bar
